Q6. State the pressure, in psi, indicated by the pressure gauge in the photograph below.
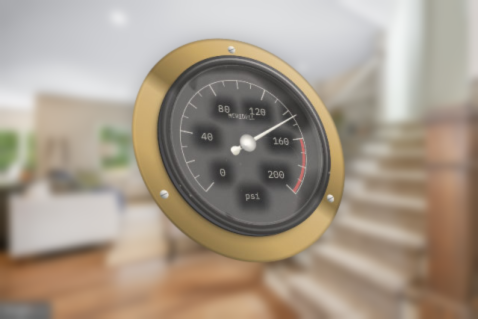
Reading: 145 psi
